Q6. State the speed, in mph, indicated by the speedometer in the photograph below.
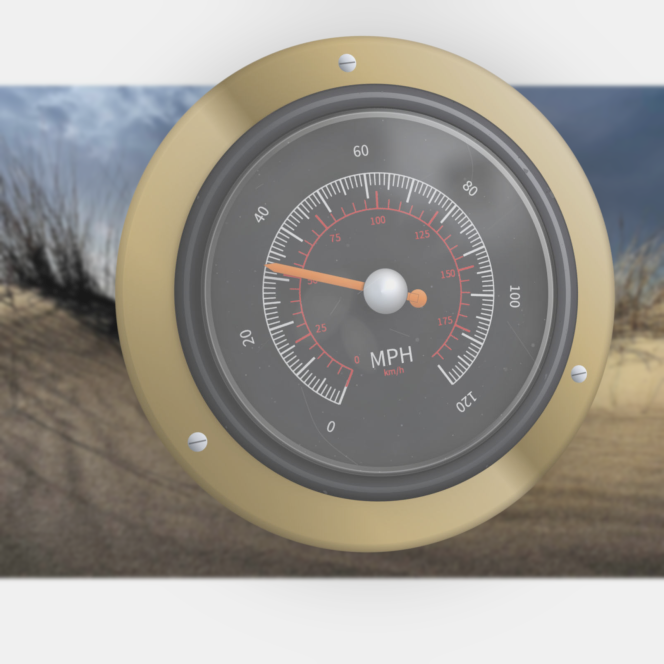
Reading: 32 mph
